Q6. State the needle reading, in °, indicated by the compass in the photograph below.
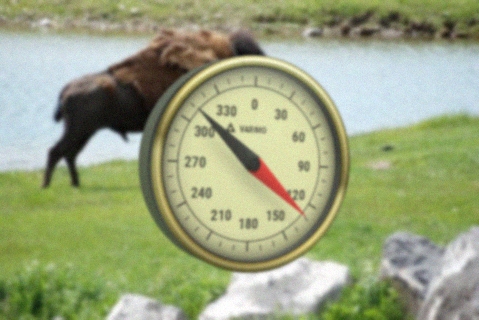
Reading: 130 °
